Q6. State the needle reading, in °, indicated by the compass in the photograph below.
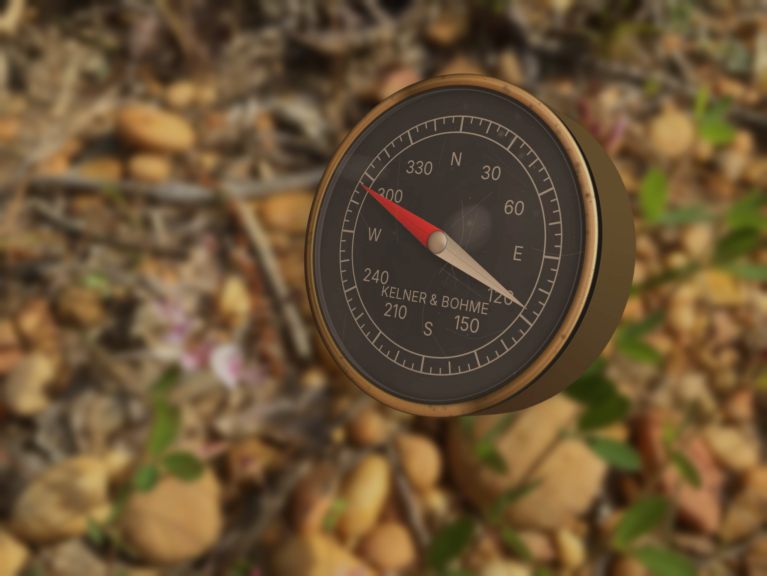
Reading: 295 °
